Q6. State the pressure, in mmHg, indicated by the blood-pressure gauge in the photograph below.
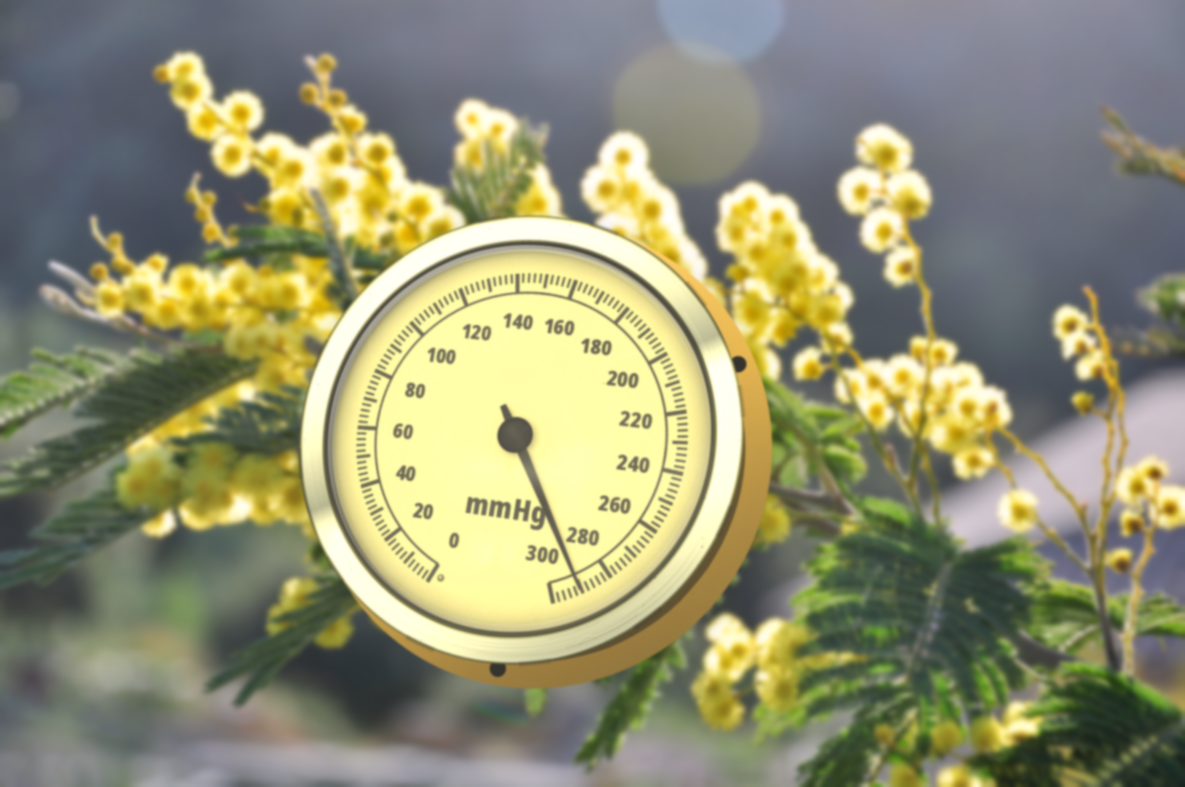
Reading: 290 mmHg
